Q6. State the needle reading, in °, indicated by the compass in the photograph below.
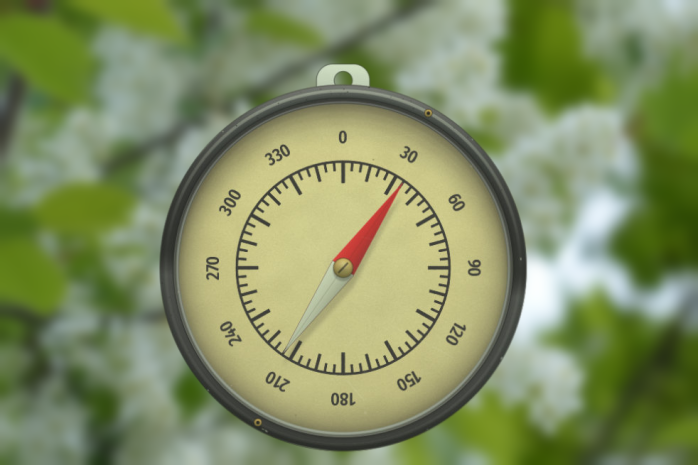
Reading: 35 °
